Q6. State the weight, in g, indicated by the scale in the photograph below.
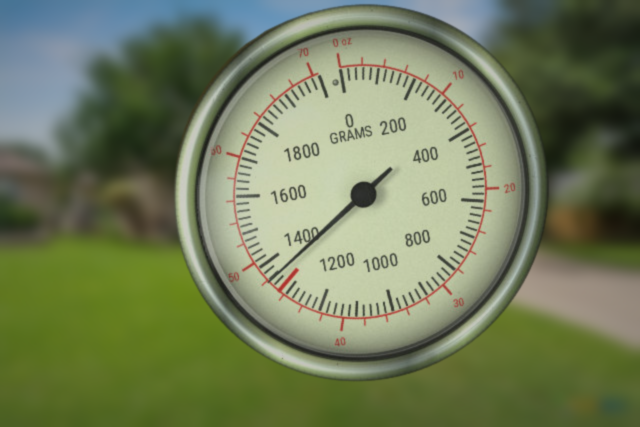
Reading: 1360 g
